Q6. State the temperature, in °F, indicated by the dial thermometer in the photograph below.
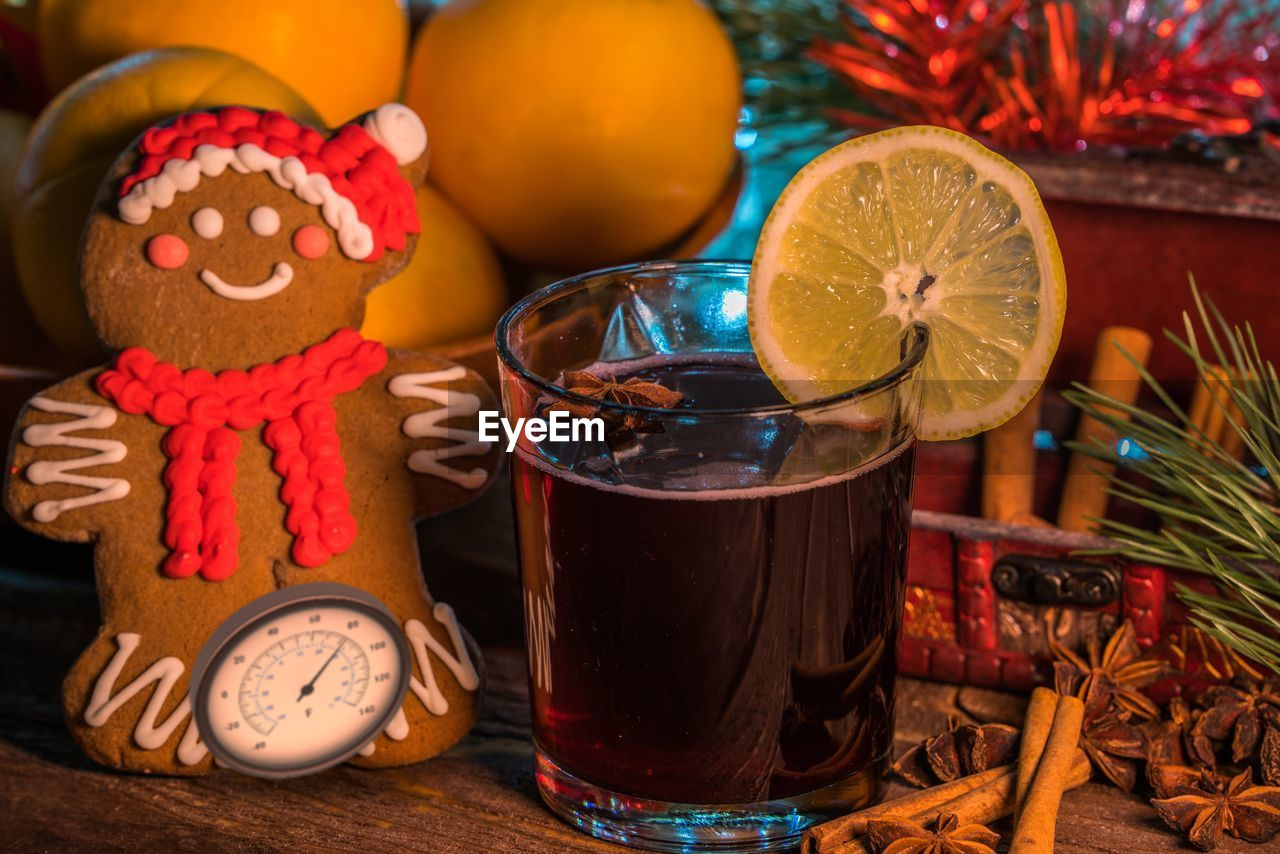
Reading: 80 °F
